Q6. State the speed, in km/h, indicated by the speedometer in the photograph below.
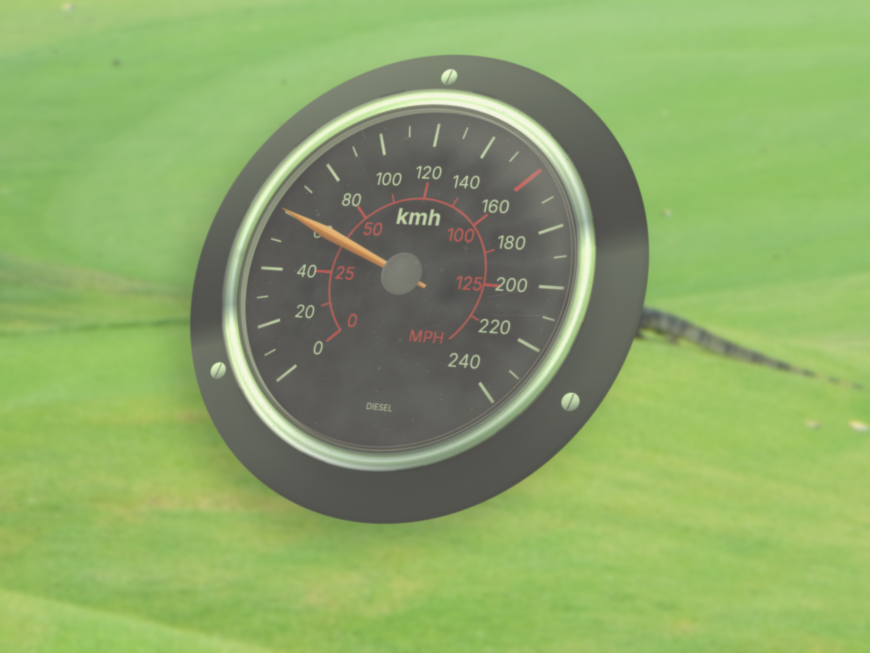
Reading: 60 km/h
